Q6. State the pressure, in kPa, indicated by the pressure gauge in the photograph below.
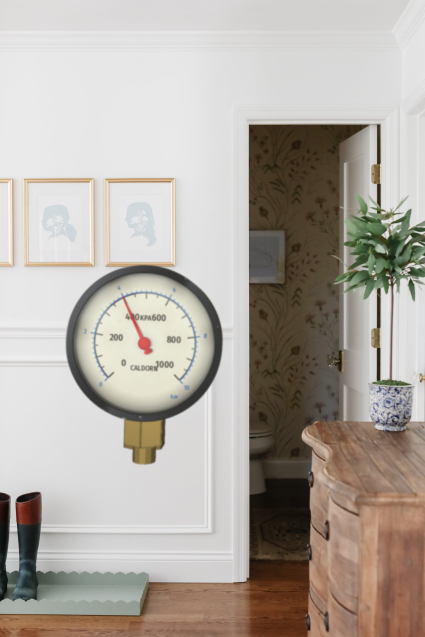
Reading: 400 kPa
